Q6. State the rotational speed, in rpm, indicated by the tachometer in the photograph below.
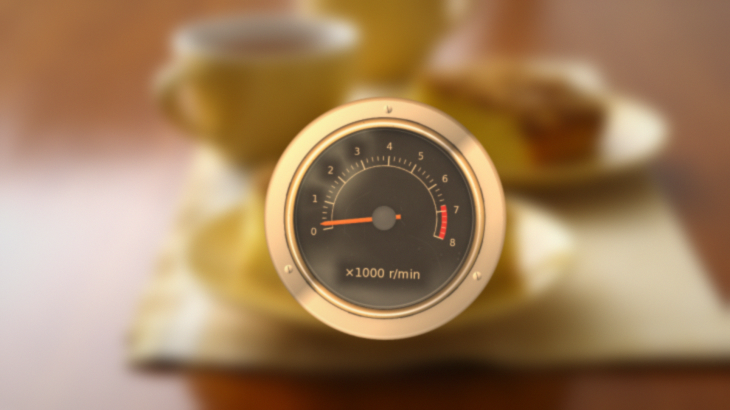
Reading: 200 rpm
